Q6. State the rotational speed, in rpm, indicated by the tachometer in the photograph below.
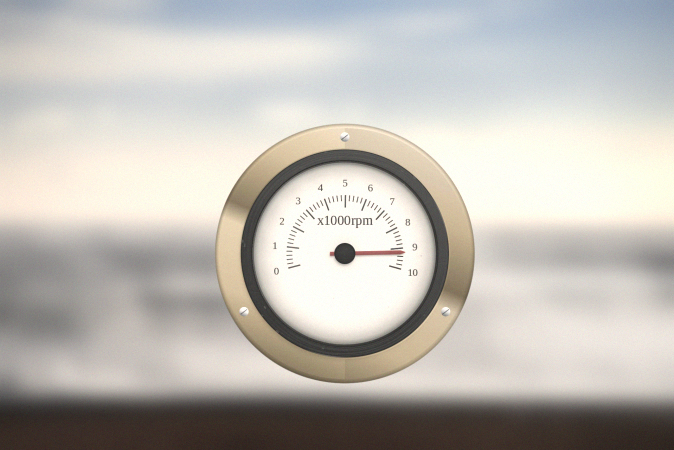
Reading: 9200 rpm
